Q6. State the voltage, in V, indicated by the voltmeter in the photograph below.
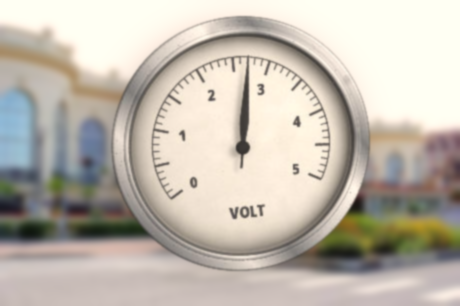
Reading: 2.7 V
